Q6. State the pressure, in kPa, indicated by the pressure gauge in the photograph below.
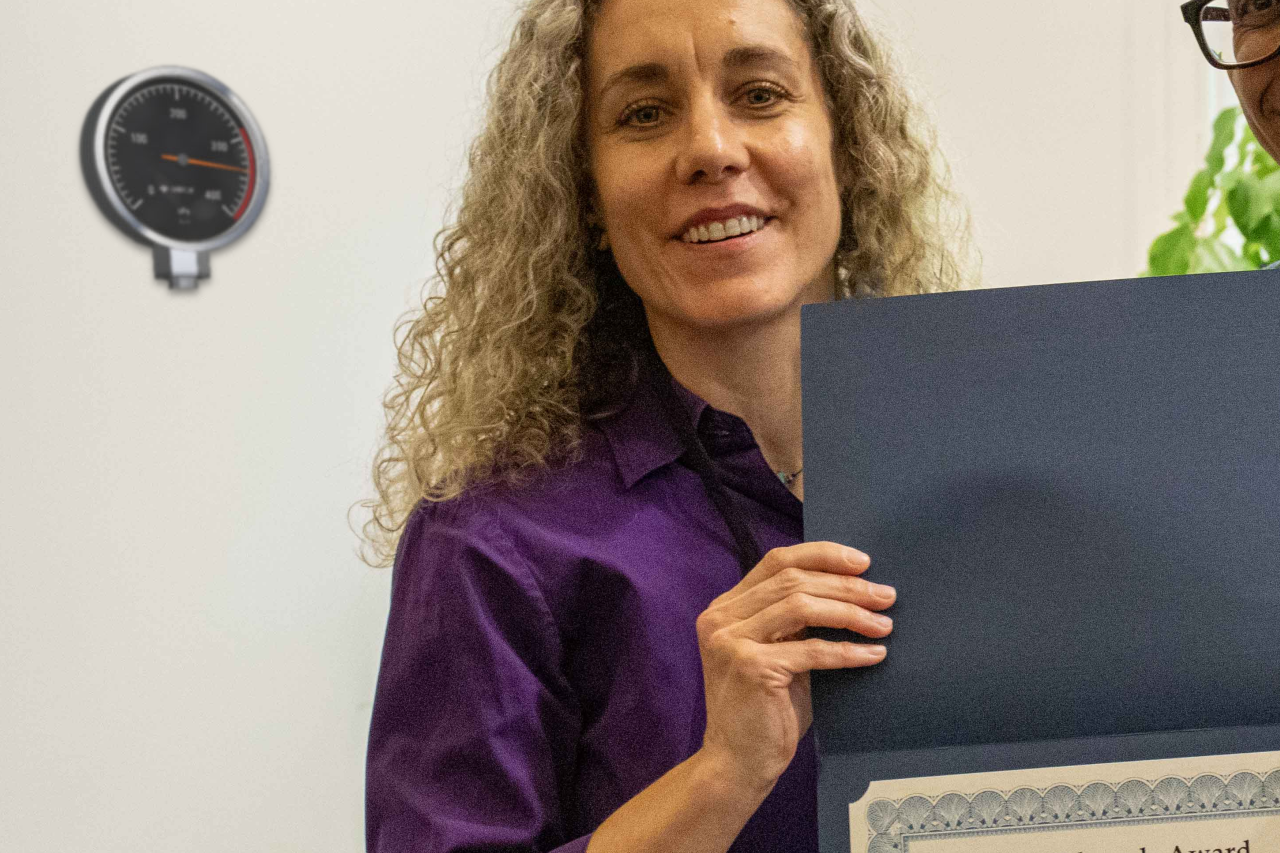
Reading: 340 kPa
